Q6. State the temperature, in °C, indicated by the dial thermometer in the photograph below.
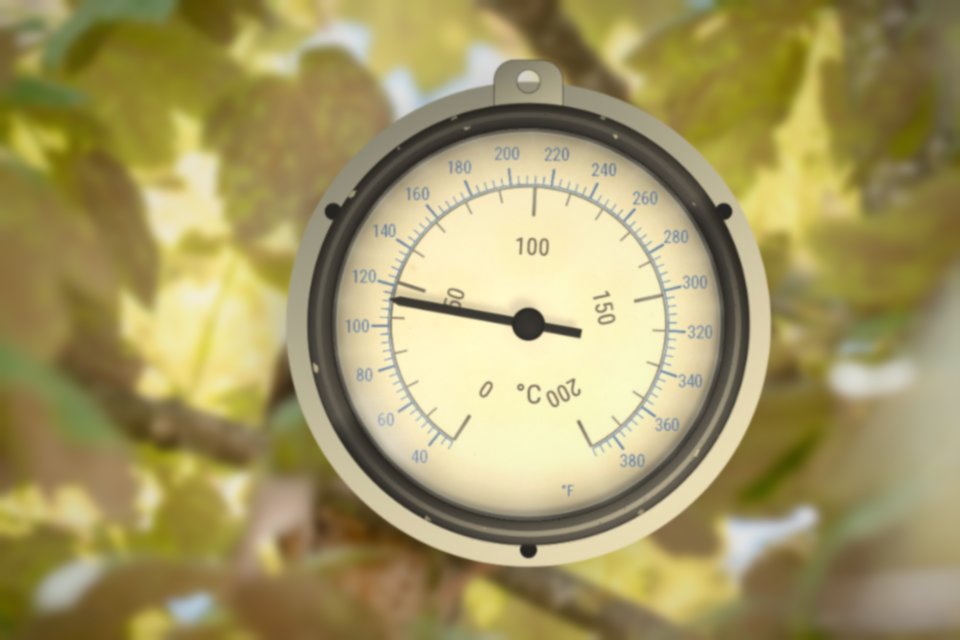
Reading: 45 °C
